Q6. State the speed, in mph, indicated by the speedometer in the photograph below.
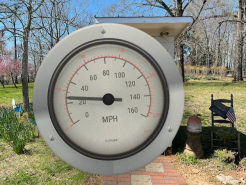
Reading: 25 mph
